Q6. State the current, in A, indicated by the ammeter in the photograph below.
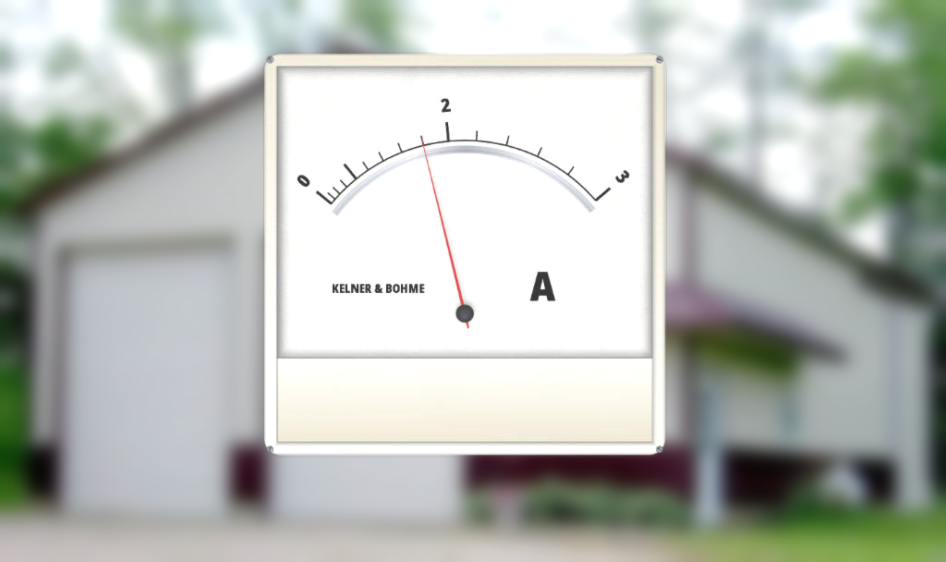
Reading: 1.8 A
